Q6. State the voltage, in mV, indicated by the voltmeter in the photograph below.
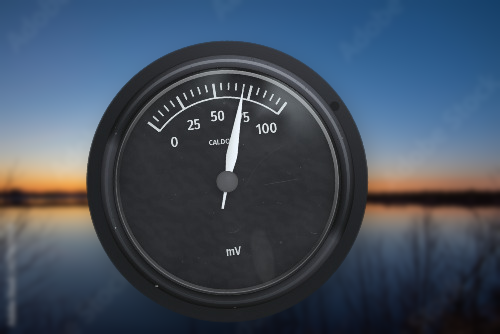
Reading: 70 mV
